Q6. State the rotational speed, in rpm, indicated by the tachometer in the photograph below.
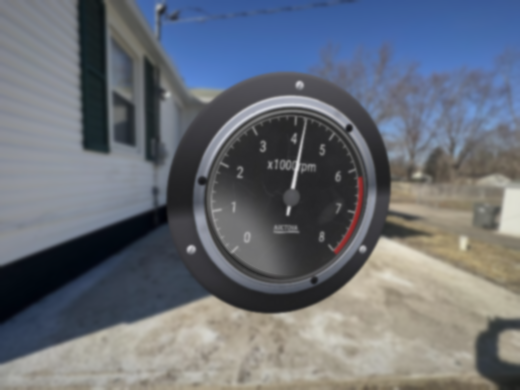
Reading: 4200 rpm
